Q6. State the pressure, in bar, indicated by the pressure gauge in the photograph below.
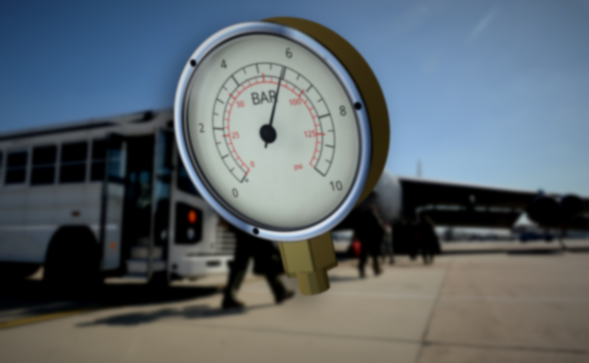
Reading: 6 bar
